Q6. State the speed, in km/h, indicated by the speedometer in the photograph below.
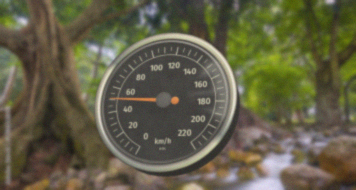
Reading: 50 km/h
